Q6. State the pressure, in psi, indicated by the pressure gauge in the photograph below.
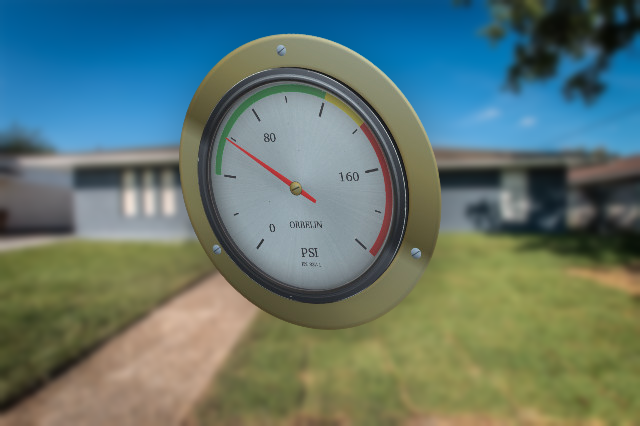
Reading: 60 psi
